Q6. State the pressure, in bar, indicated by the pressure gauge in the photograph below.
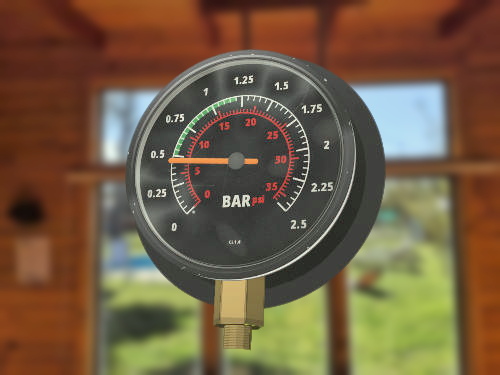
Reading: 0.45 bar
